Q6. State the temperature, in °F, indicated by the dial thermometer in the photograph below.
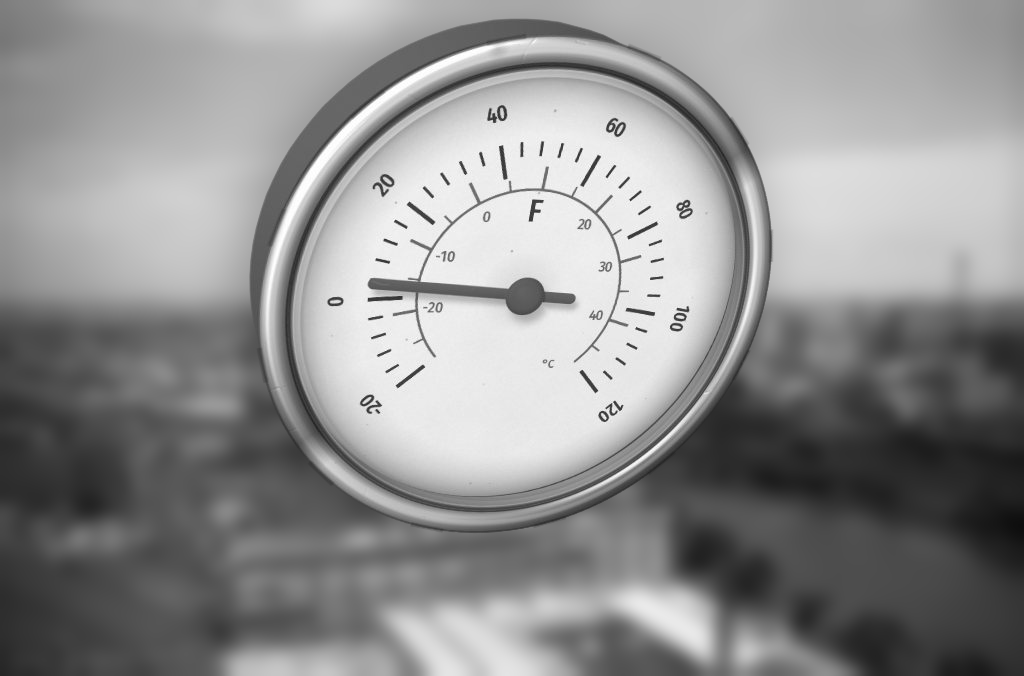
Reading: 4 °F
